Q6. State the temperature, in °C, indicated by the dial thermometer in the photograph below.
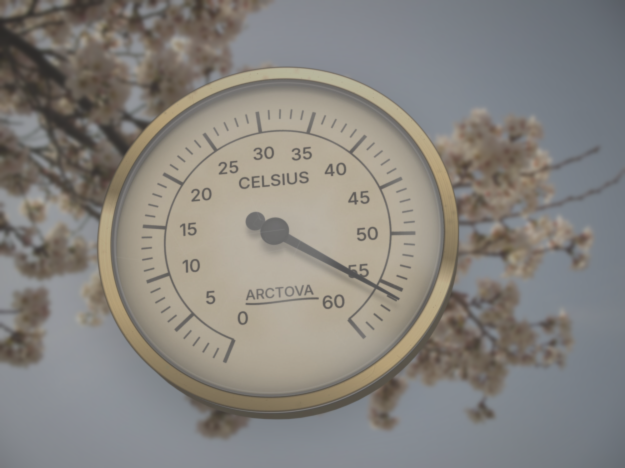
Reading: 56 °C
